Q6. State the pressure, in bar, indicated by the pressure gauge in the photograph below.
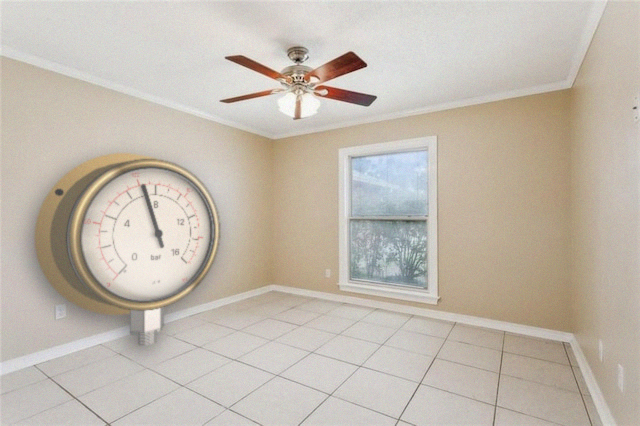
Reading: 7 bar
